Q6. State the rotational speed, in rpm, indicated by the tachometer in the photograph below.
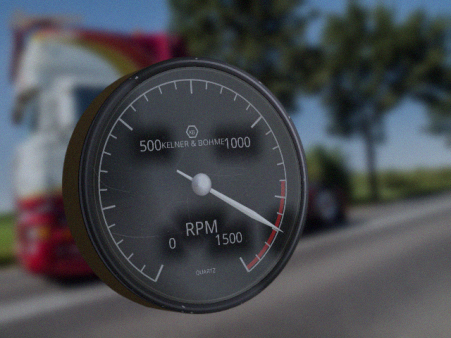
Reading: 1350 rpm
